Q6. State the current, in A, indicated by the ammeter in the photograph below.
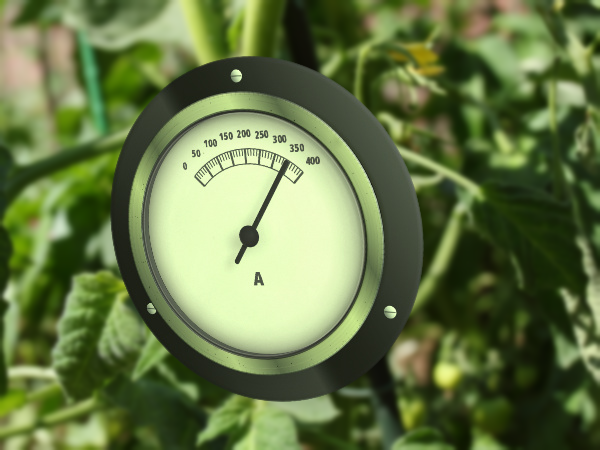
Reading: 350 A
